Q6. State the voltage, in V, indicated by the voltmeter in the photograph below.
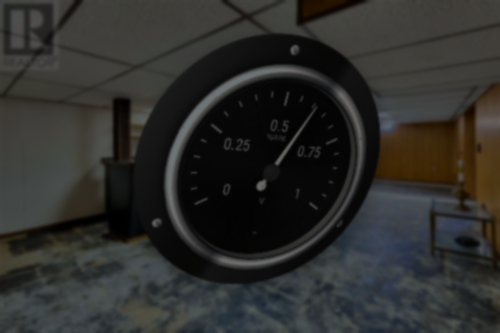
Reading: 0.6 V
